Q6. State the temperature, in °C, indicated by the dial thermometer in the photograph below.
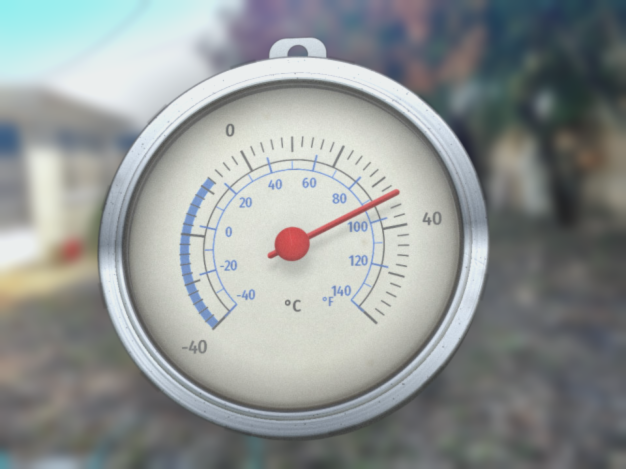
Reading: 34 °C
